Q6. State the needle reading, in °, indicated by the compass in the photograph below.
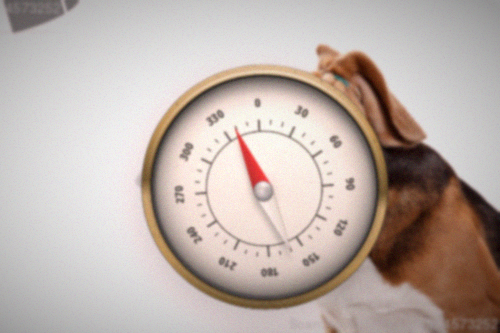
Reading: 340 °
